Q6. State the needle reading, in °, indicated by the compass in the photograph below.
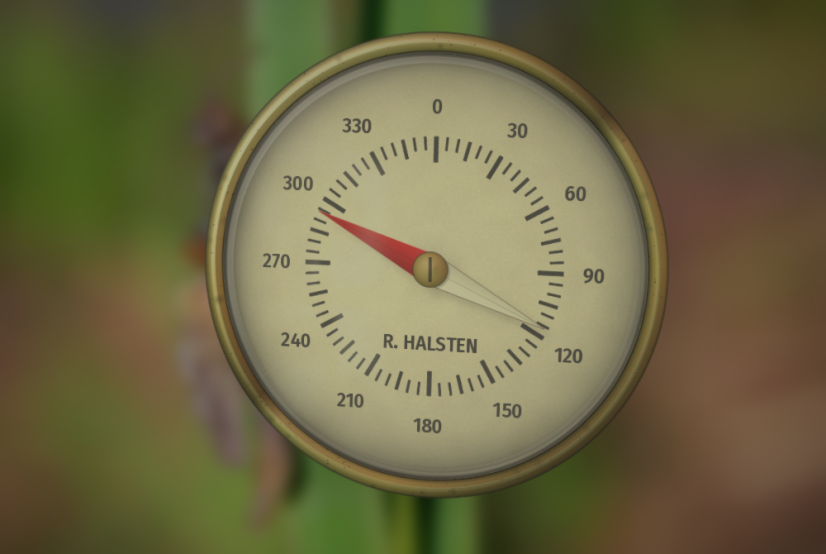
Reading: 295 °
